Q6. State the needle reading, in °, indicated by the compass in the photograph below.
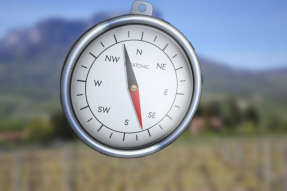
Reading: 157.5 °
